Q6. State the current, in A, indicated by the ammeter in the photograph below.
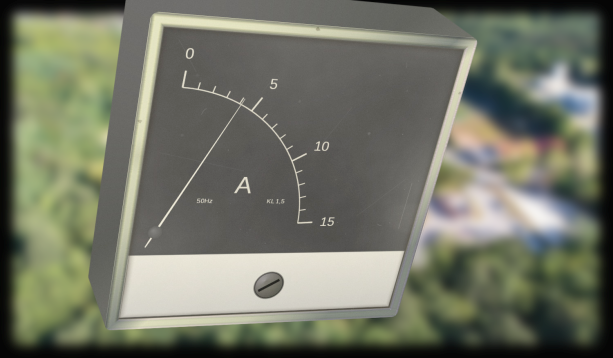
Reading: 4 A
